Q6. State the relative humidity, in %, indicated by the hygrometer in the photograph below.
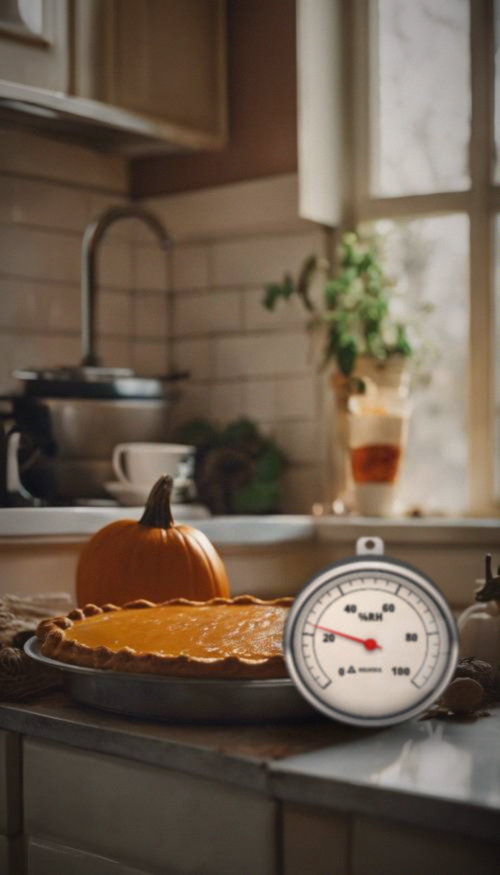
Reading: 24 %
